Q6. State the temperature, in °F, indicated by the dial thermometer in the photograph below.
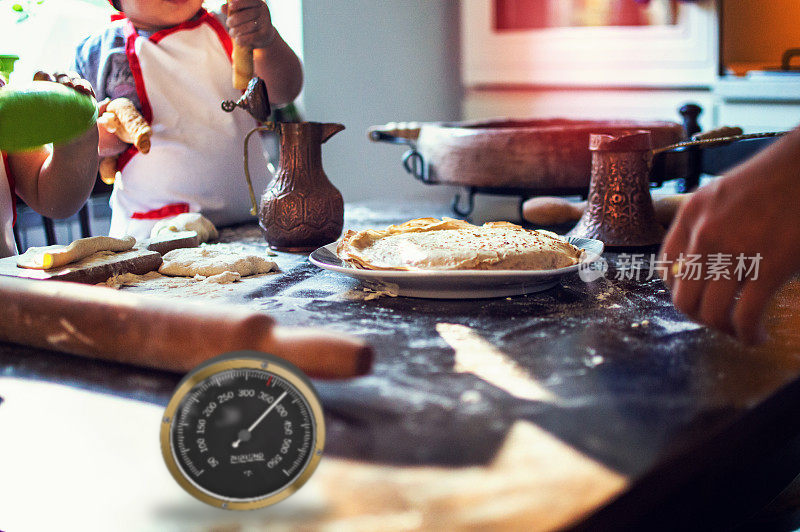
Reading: 375 °F
